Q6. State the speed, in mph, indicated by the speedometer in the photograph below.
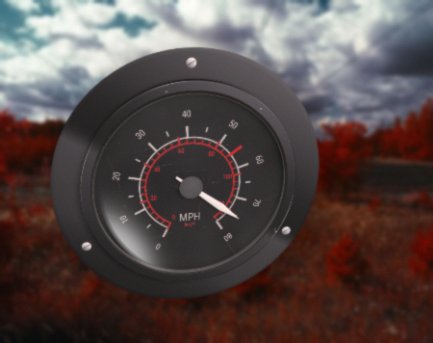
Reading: 75 mph
